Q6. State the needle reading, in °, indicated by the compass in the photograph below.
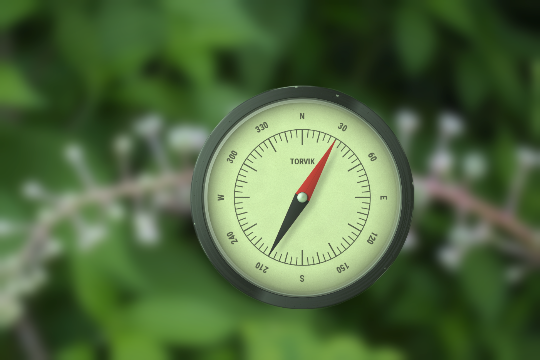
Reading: 30 °
